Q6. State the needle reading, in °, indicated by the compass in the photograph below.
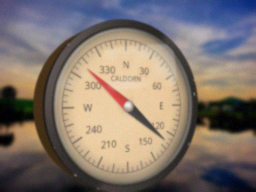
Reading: 310 °
